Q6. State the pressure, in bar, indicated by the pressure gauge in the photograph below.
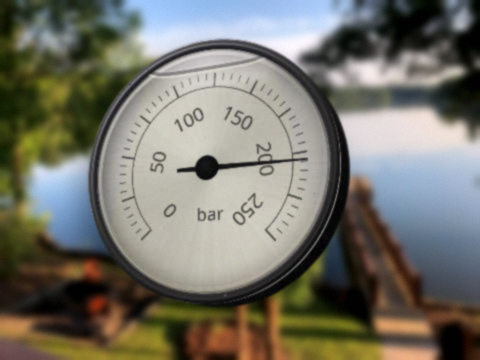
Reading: 205 bar
